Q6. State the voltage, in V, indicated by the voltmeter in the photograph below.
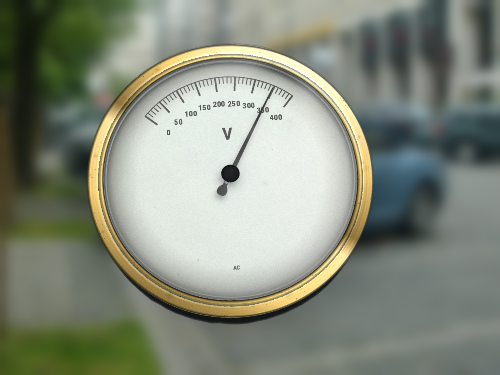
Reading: 350 V
